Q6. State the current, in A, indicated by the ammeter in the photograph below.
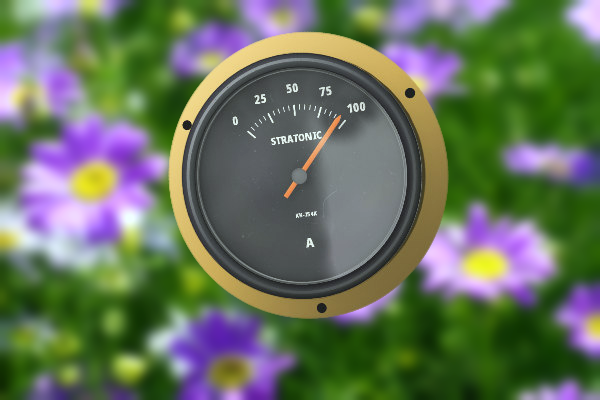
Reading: 95 A
